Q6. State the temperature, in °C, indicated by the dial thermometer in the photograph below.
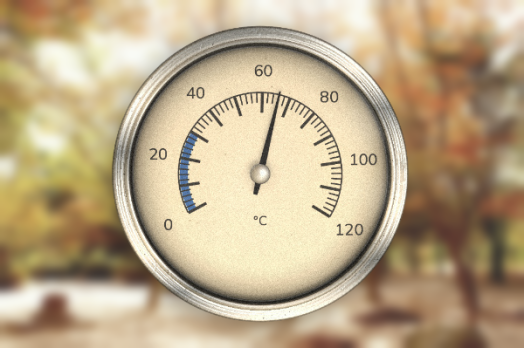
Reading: 66 °C
